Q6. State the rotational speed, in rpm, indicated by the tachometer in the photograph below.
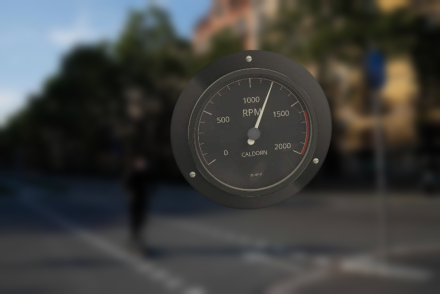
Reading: 1200 rpm
